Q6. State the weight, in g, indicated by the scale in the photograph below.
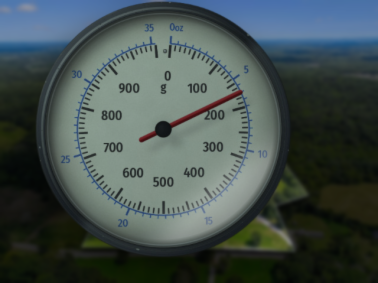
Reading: 170 g
